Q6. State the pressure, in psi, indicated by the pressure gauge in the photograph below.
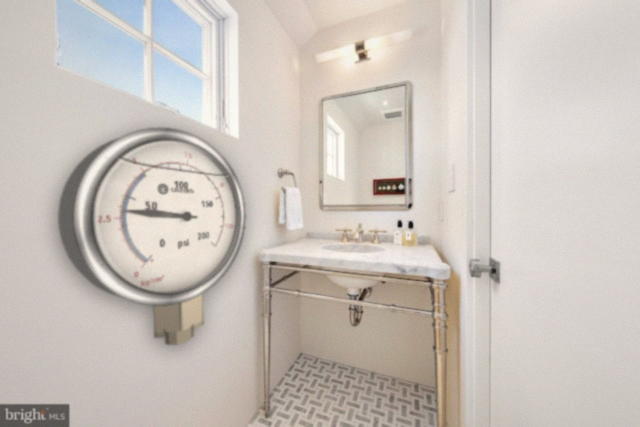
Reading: 40 psi
